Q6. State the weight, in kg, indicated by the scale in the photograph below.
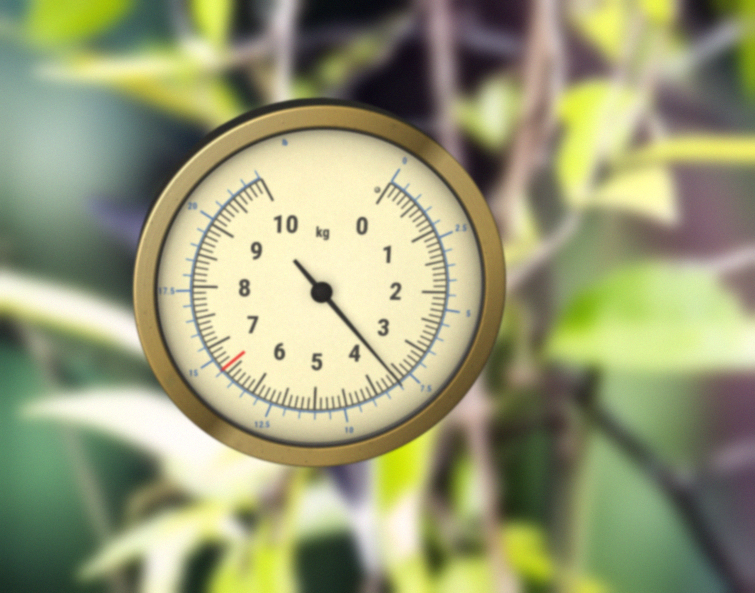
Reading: 3.6 kg
